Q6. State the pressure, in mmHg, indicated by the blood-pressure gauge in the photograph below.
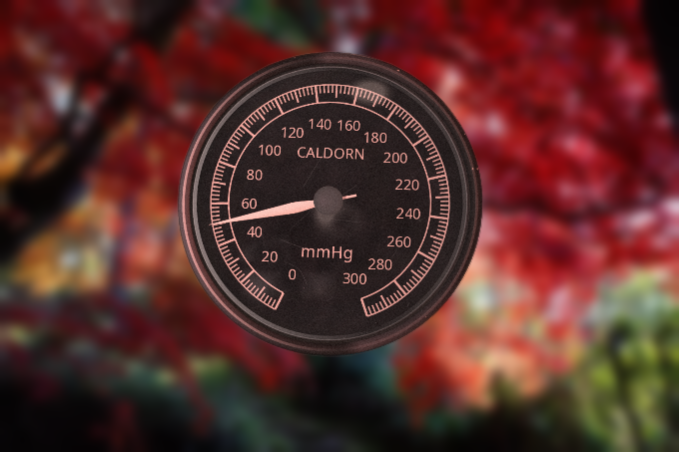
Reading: 50 mmHg
